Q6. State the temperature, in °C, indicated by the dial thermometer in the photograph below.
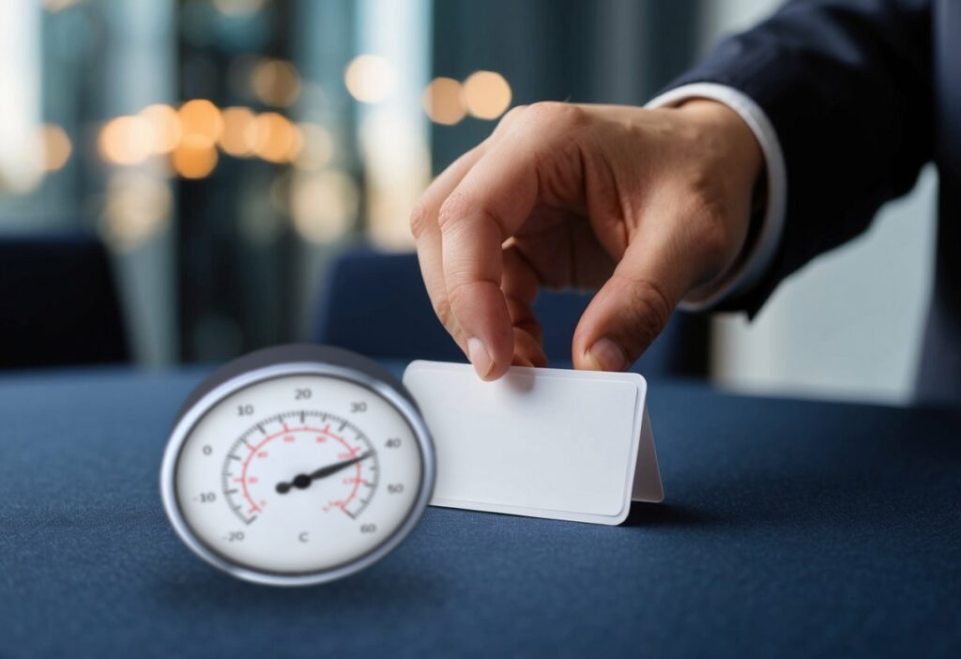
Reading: 40 °C
